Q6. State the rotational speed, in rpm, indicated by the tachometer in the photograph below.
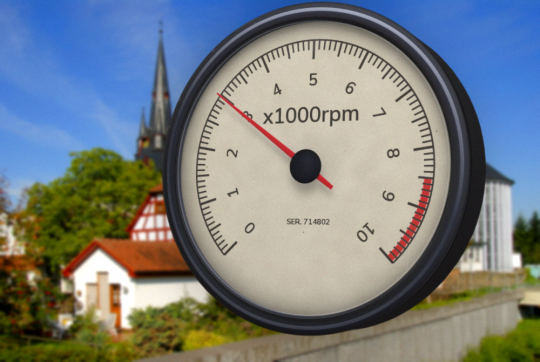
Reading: 3000 rpm
